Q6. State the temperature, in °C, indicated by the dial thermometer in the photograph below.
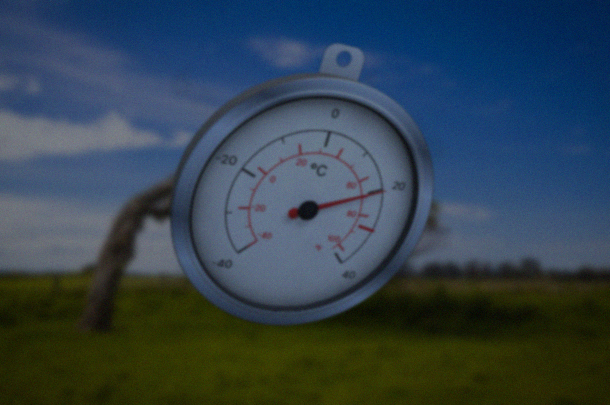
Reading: 20 °C
